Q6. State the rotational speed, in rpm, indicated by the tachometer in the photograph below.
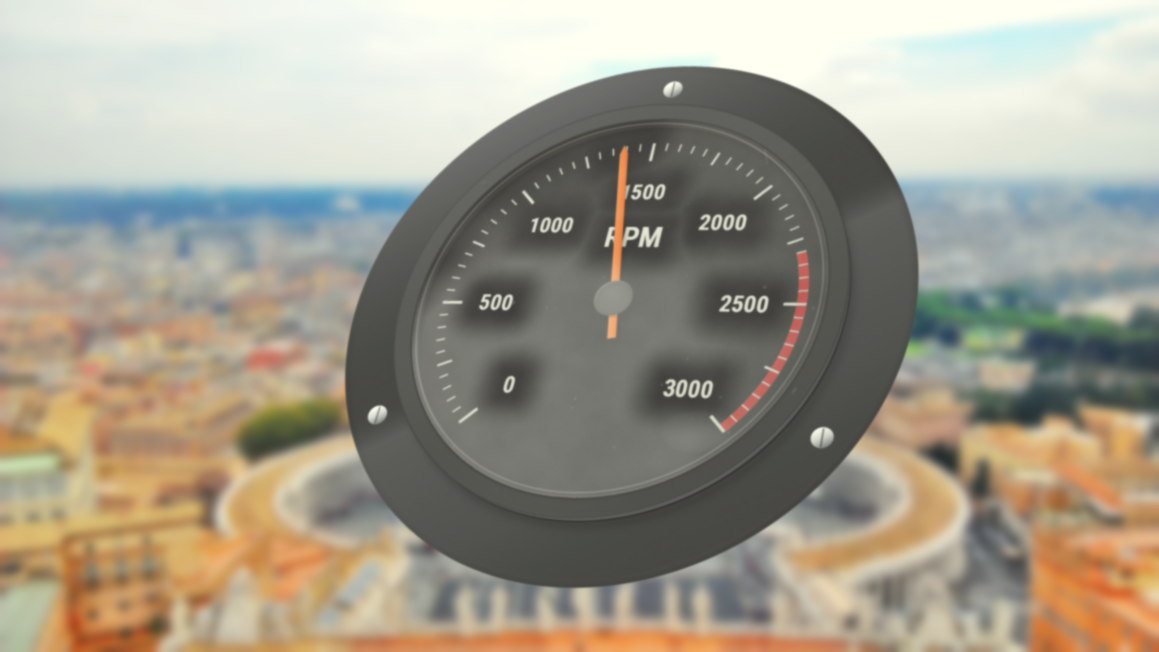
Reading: 1400 rpm
